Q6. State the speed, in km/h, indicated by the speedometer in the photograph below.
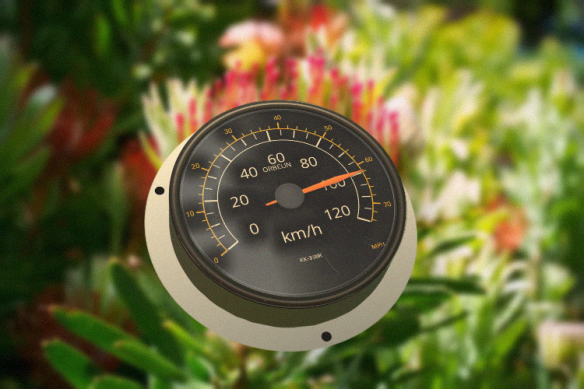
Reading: 100 km/h
